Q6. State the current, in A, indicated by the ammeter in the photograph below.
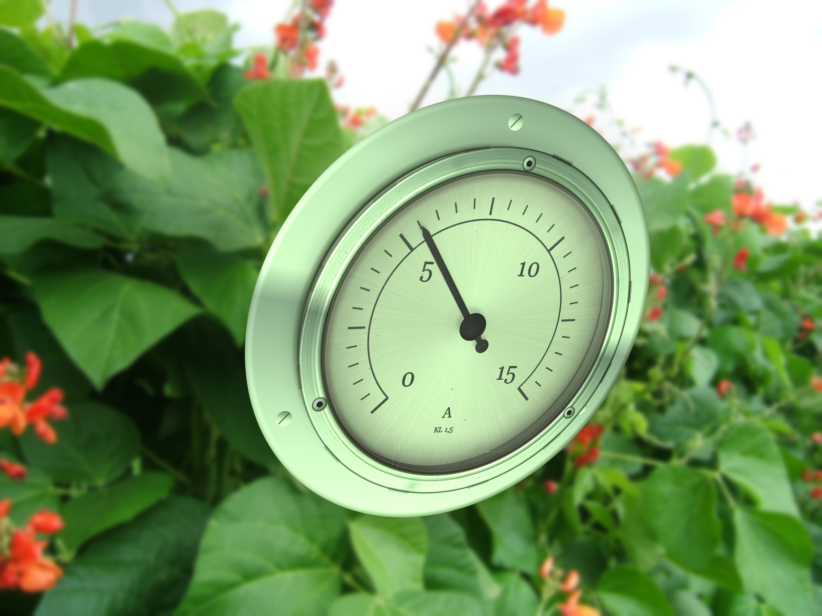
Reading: 5.5 A
